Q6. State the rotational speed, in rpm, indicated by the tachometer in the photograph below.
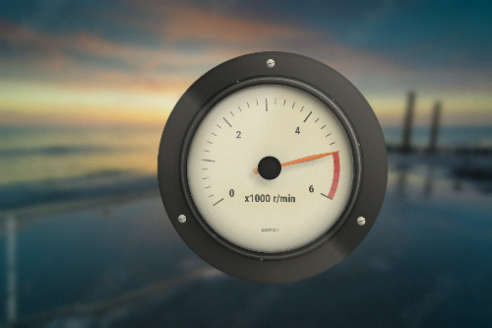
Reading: 5000 rpm
